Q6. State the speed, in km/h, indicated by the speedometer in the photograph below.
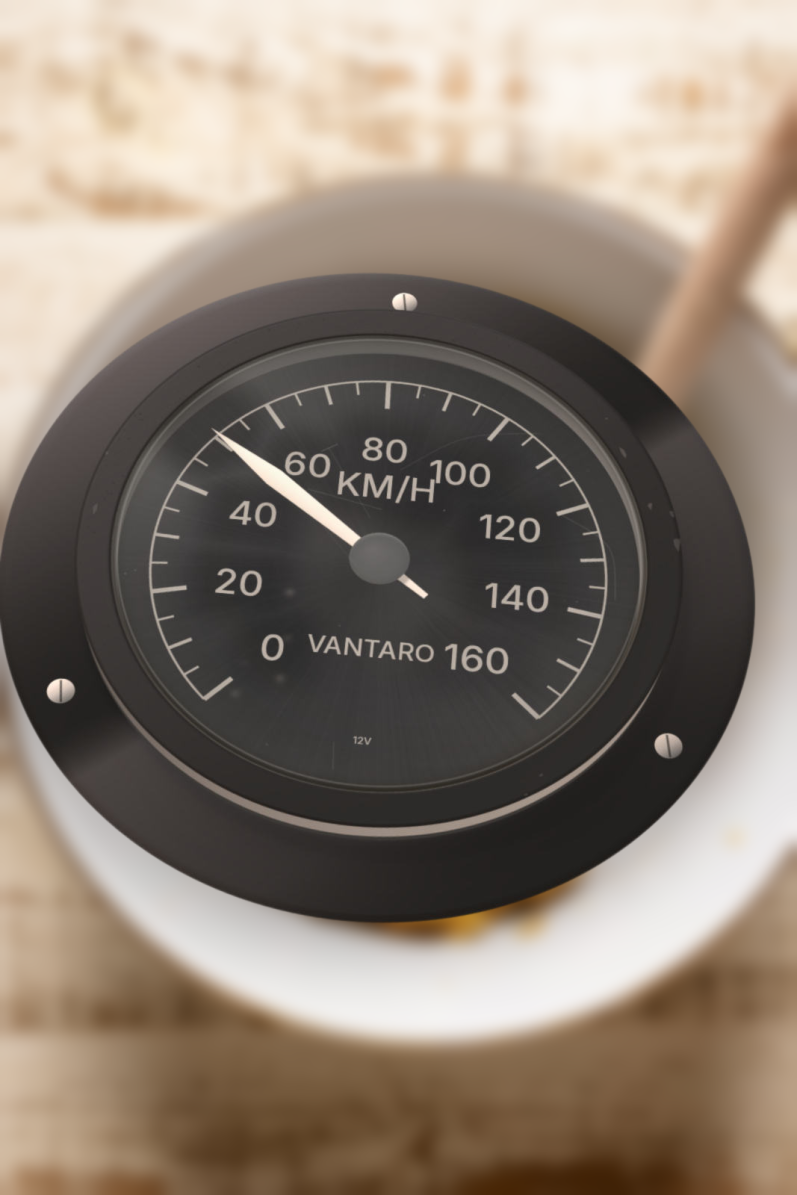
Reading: 50 km/h
